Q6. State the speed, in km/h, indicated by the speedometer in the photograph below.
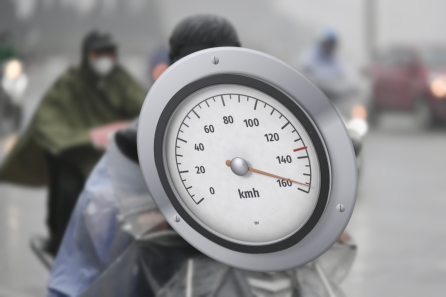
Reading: 155 km/h
